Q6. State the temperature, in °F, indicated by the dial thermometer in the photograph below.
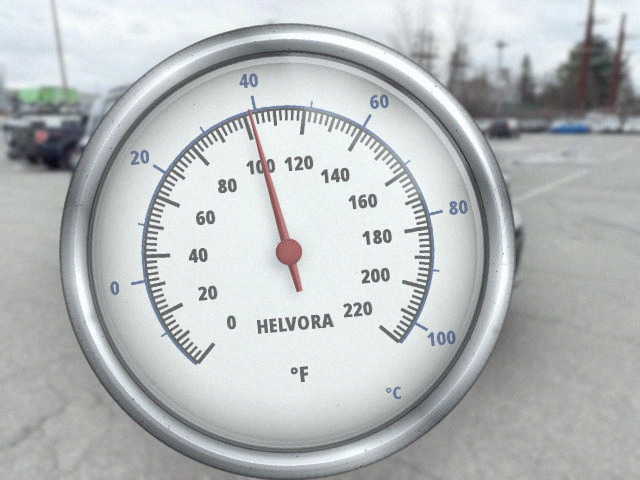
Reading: 102 °F
